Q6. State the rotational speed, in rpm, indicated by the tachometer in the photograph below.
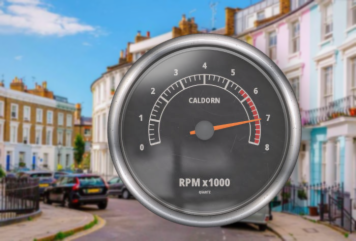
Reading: 7000 rpm
